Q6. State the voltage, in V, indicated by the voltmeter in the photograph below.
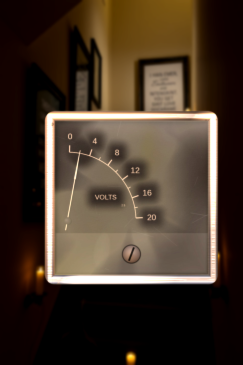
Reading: 2 V
